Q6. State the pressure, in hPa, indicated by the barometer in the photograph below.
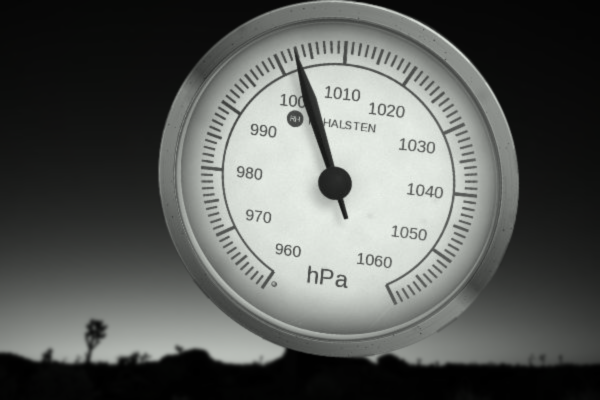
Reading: 1003 hPa
